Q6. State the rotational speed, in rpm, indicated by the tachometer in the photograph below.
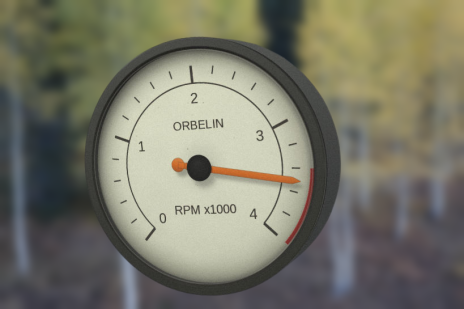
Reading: 3500 rpm
